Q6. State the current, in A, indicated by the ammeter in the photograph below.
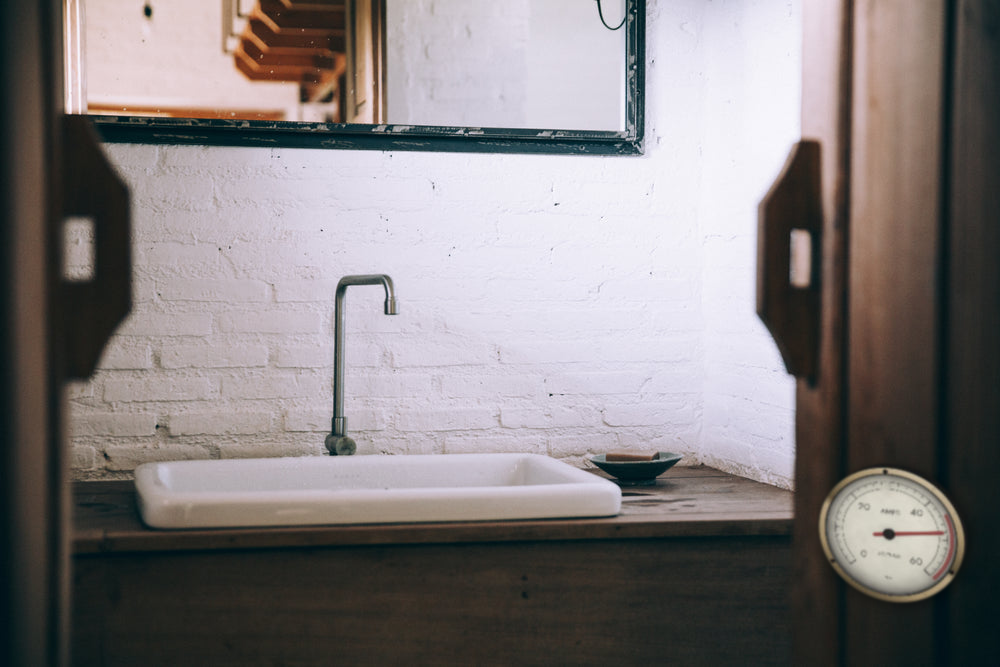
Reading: 48 A
